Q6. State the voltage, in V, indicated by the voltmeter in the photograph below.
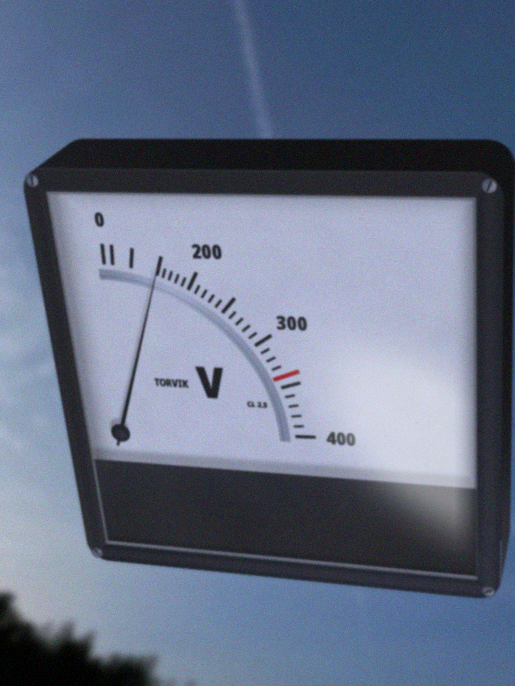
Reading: 150 V
